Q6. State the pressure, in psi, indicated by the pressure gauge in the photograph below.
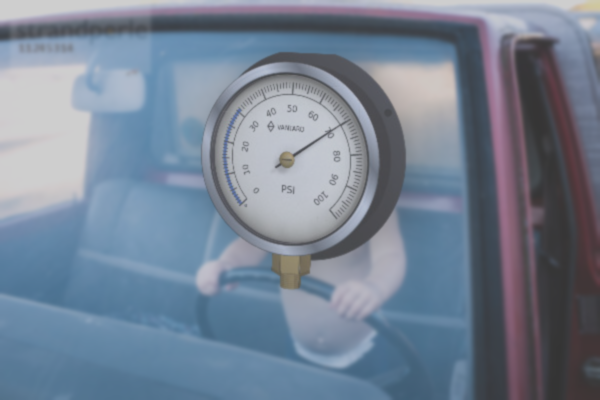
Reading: 70 psi
